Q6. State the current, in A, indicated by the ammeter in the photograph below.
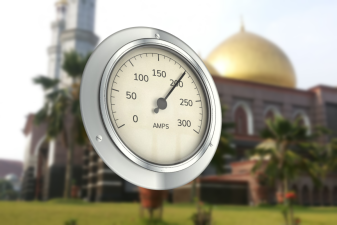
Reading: 200 A
